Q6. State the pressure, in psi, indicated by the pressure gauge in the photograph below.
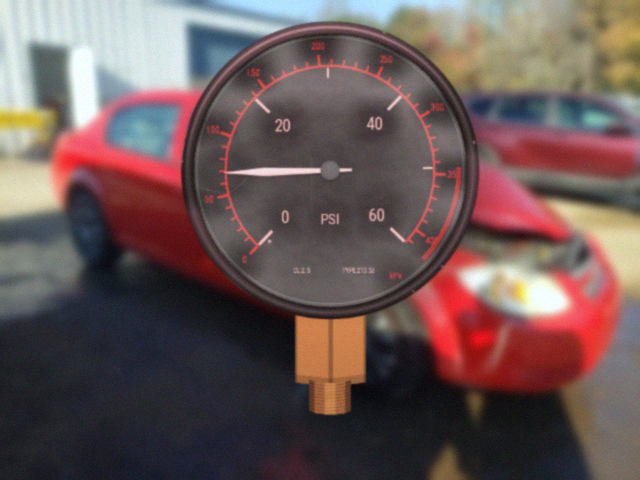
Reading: 10 psi
